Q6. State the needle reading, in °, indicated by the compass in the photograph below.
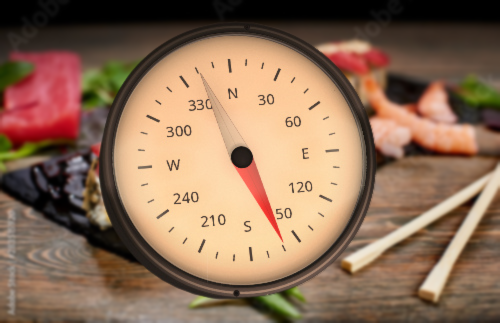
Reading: 160 °
